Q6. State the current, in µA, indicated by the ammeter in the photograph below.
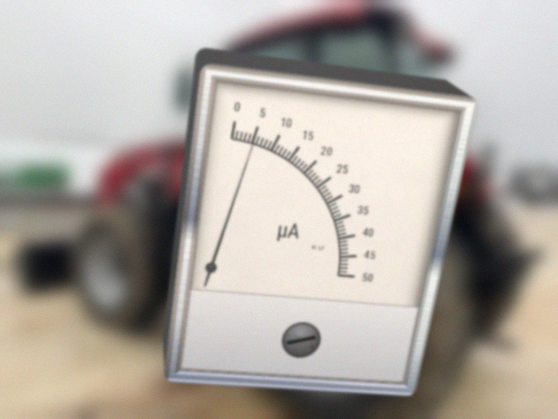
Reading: 5 µA
